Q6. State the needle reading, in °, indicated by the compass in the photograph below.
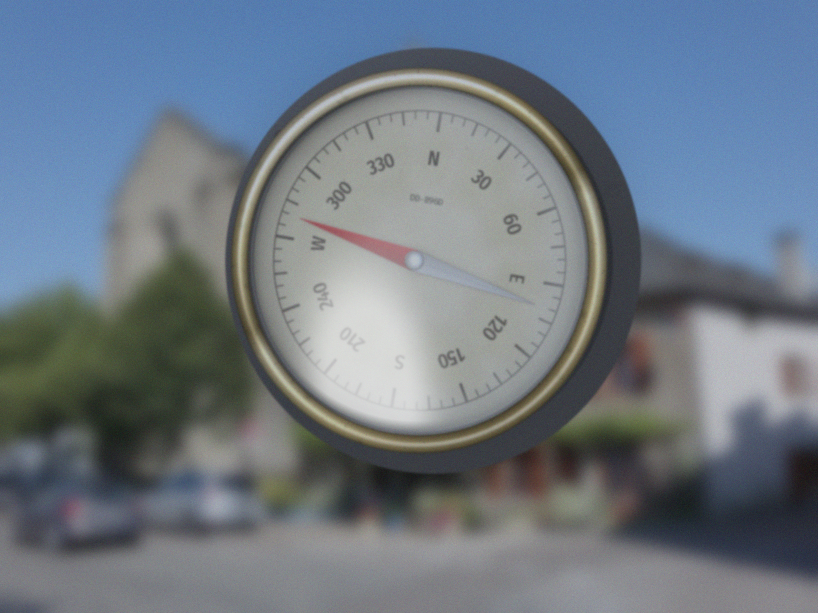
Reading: 280 °
